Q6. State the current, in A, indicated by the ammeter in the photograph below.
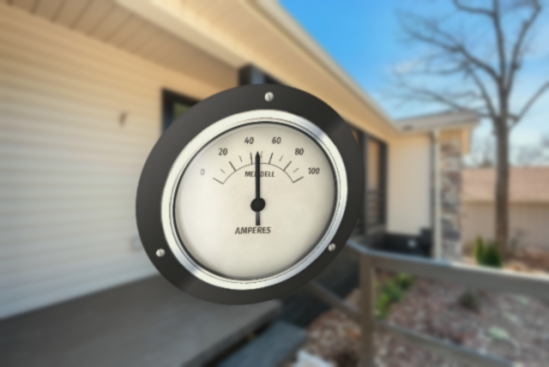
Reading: 45 A
